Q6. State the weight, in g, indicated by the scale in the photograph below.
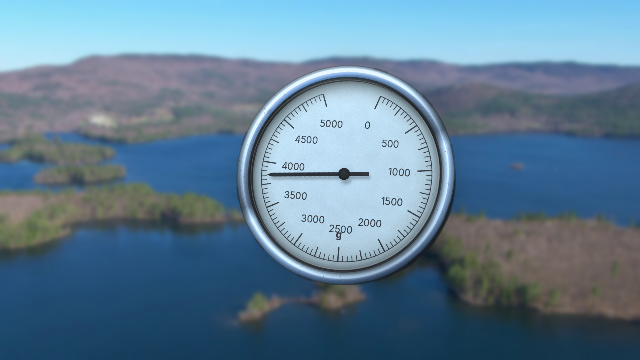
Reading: 3850 g
